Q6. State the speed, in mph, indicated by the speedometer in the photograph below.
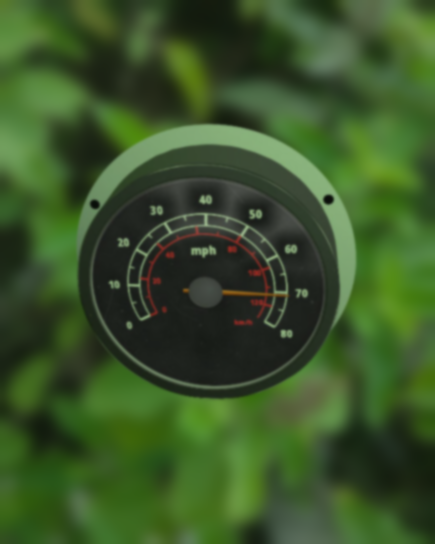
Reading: 70 mph
